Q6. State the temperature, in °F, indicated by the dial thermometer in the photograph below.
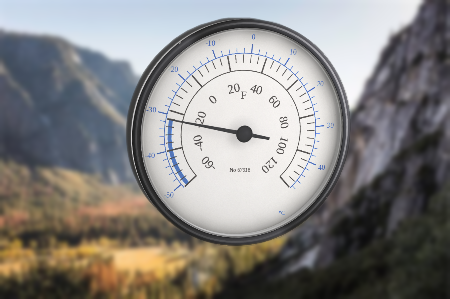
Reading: -24 °F
